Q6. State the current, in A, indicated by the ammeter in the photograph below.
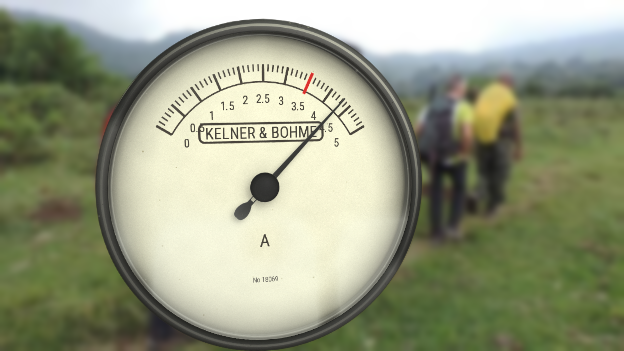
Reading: 4.3 A
